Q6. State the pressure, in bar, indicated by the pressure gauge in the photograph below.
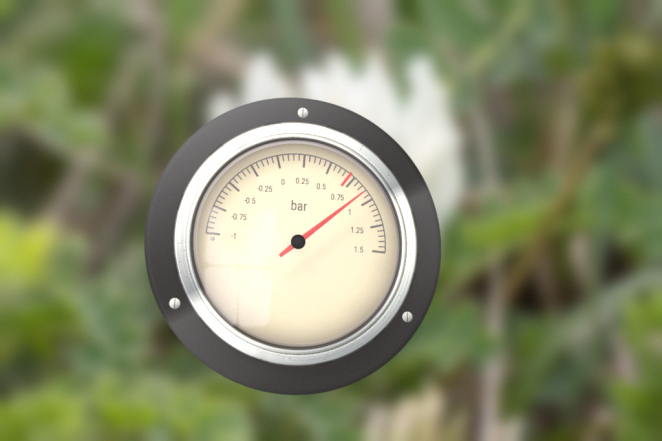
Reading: 0.9 bar
